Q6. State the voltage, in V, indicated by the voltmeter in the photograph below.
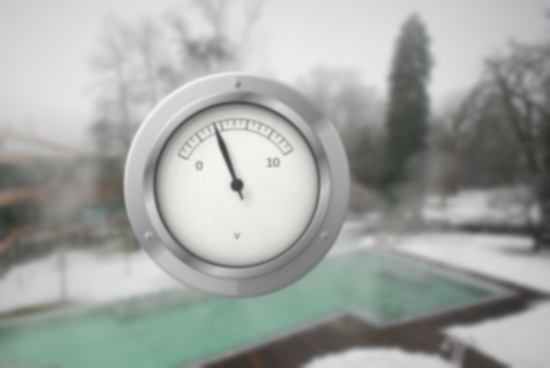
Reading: 3.5 V
